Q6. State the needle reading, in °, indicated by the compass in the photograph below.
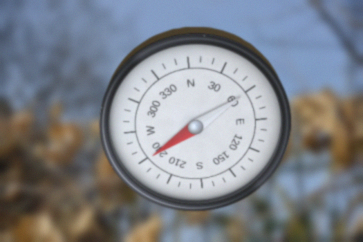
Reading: 240 °
